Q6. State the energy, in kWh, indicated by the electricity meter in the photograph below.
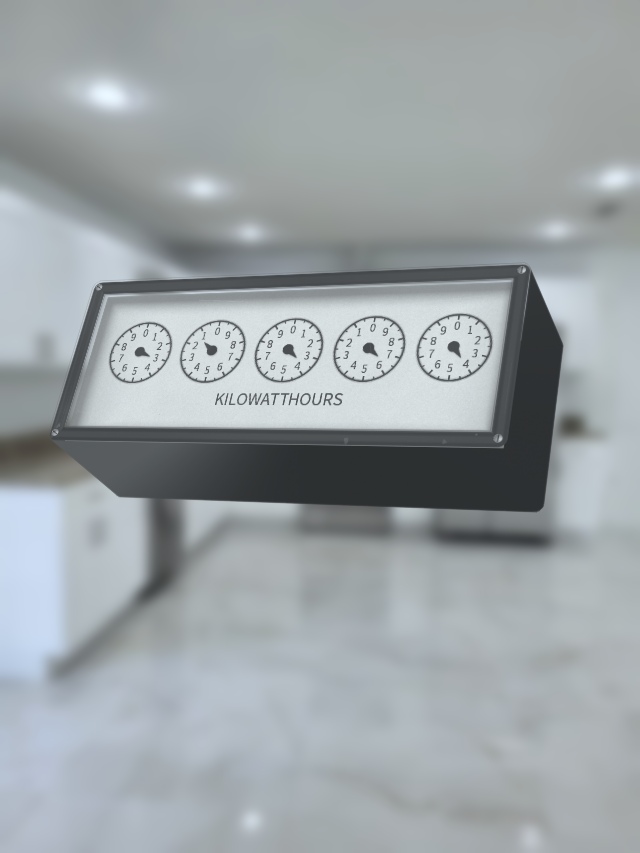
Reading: 31364 kWh
